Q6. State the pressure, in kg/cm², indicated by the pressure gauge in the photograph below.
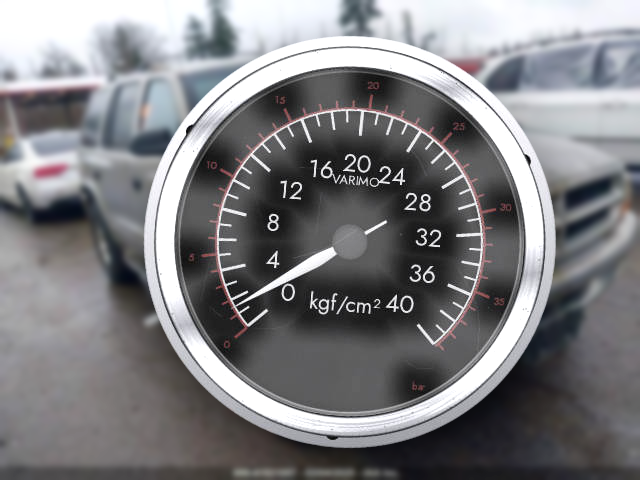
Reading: 1.5 kg/cm²
